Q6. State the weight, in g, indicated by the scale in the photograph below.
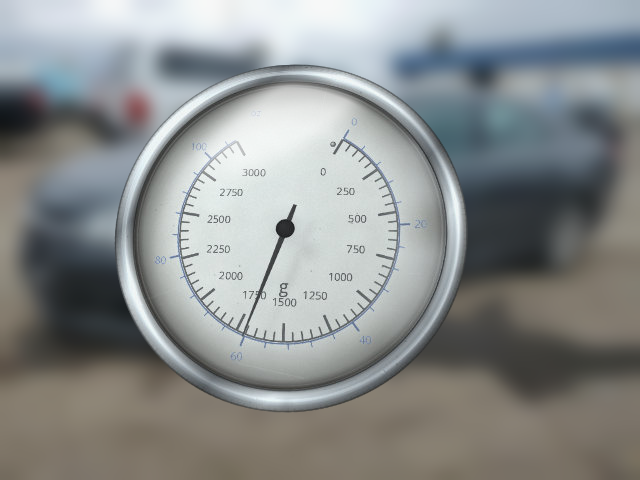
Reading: 1700 g
